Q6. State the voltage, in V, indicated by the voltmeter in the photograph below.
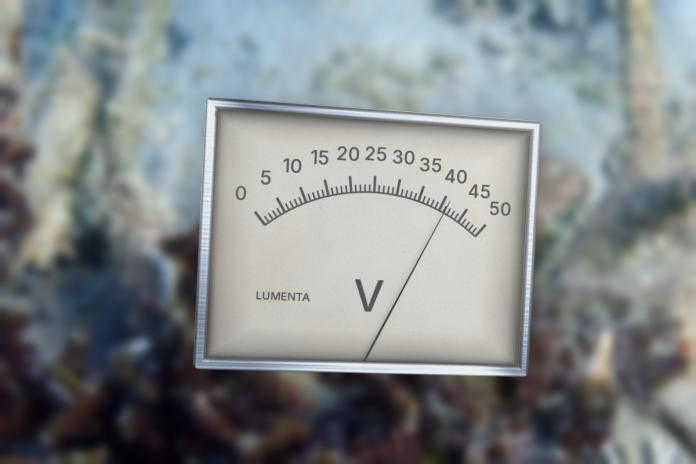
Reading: 41 V
